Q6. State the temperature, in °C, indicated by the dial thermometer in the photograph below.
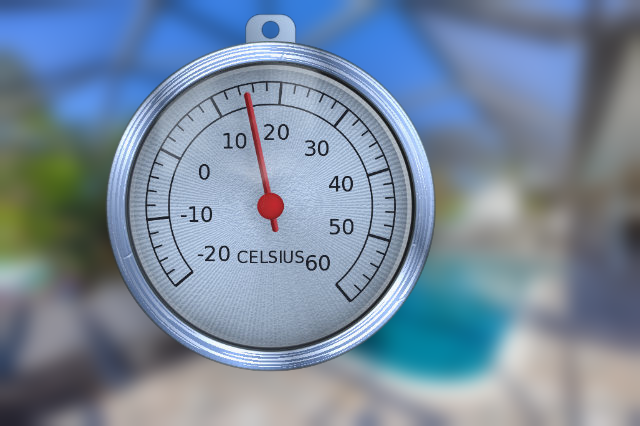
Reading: 15 °C
